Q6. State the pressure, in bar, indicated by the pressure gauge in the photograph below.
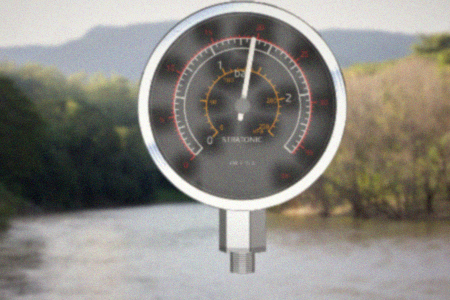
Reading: 1.35 bar
